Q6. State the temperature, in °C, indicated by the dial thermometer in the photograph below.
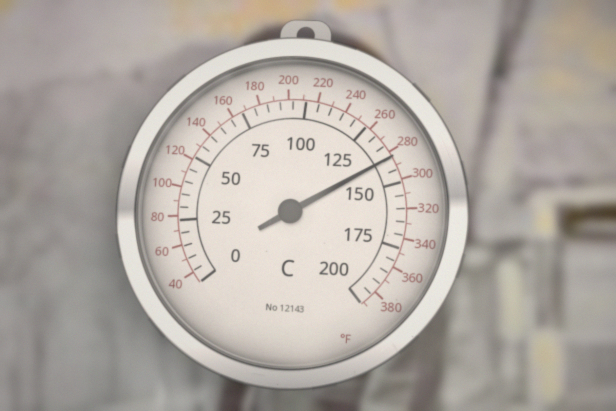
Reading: 140 °C
